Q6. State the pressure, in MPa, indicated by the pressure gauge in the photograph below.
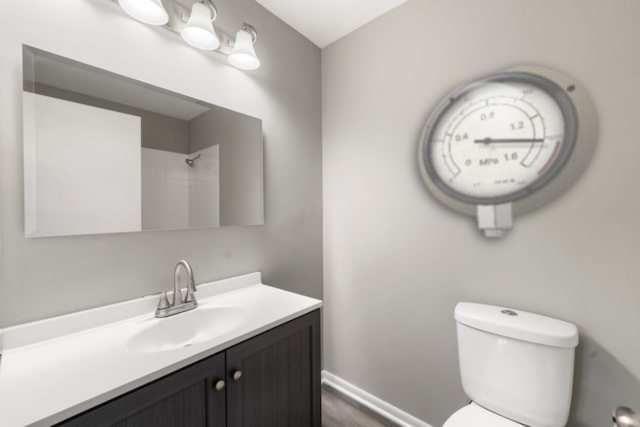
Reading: 1.4 MPa
